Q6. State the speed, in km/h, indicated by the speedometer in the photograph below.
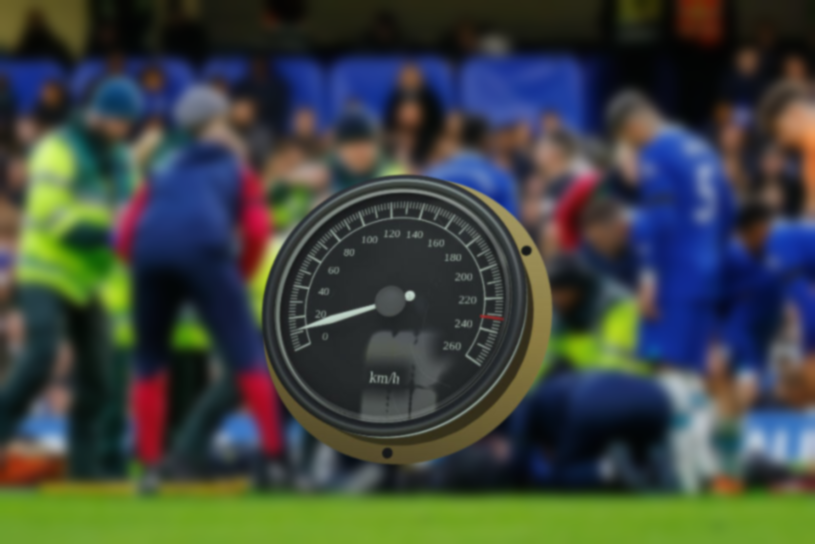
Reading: 10 km/h
